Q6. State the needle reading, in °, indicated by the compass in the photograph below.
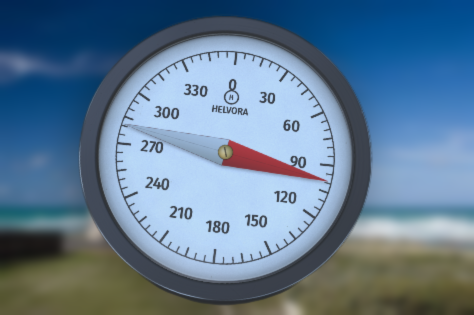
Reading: 100 °
